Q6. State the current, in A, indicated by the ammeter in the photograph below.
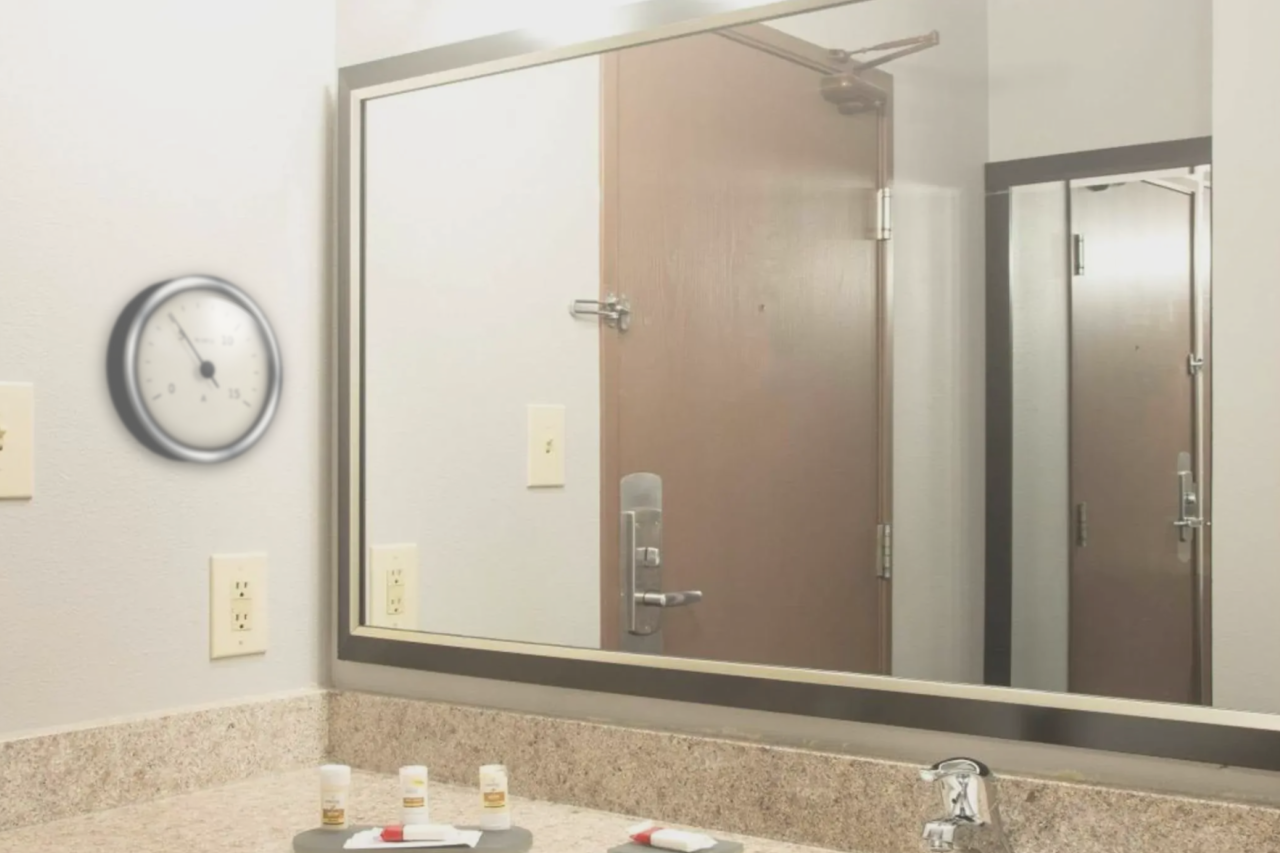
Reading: 5 A
